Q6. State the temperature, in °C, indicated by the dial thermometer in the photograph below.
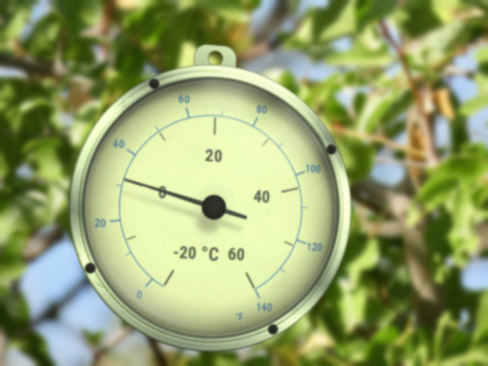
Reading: 0 °C
